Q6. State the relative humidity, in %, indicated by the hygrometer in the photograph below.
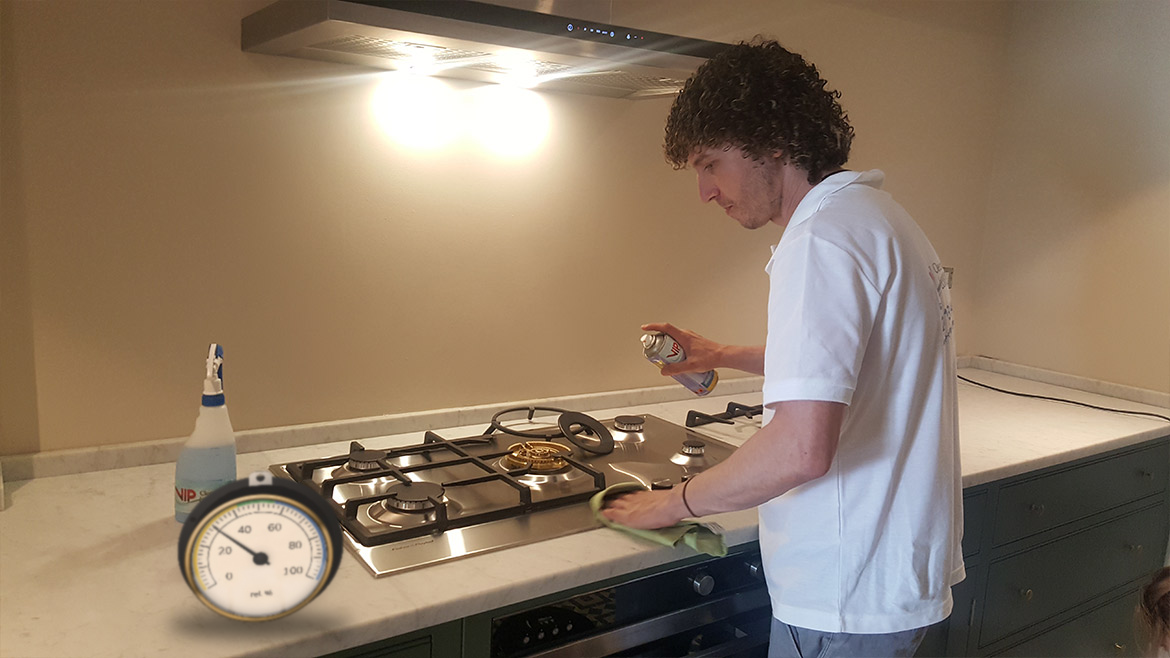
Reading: 30 %
